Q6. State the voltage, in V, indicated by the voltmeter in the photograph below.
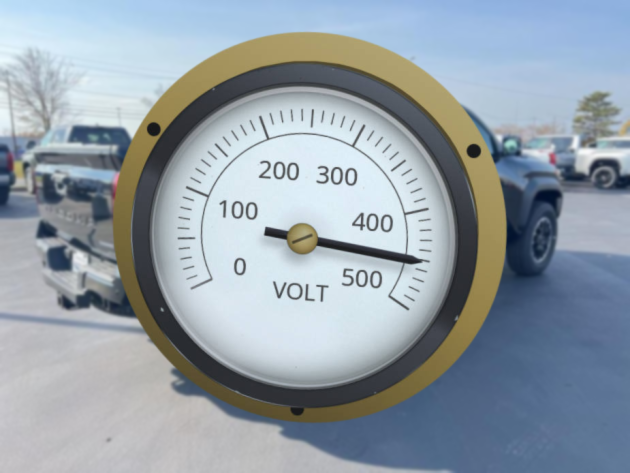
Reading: 450 V
